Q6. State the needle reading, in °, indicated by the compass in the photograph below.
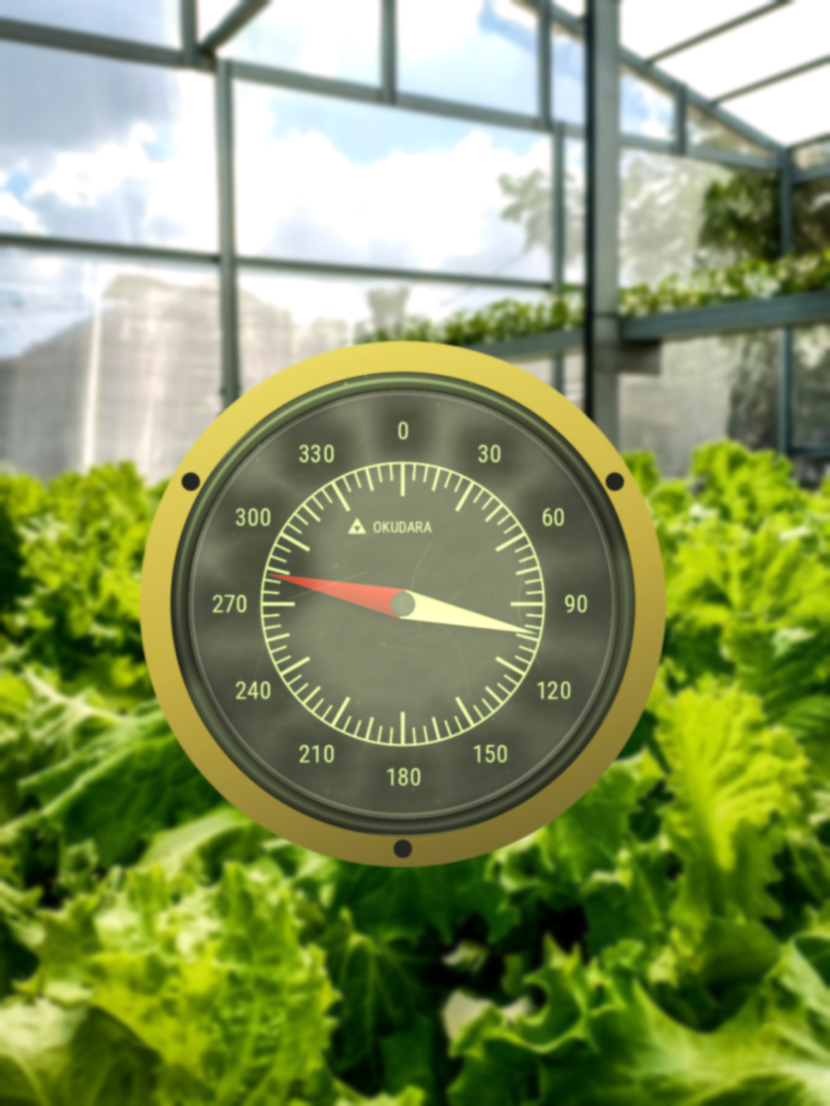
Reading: 282.5 °
